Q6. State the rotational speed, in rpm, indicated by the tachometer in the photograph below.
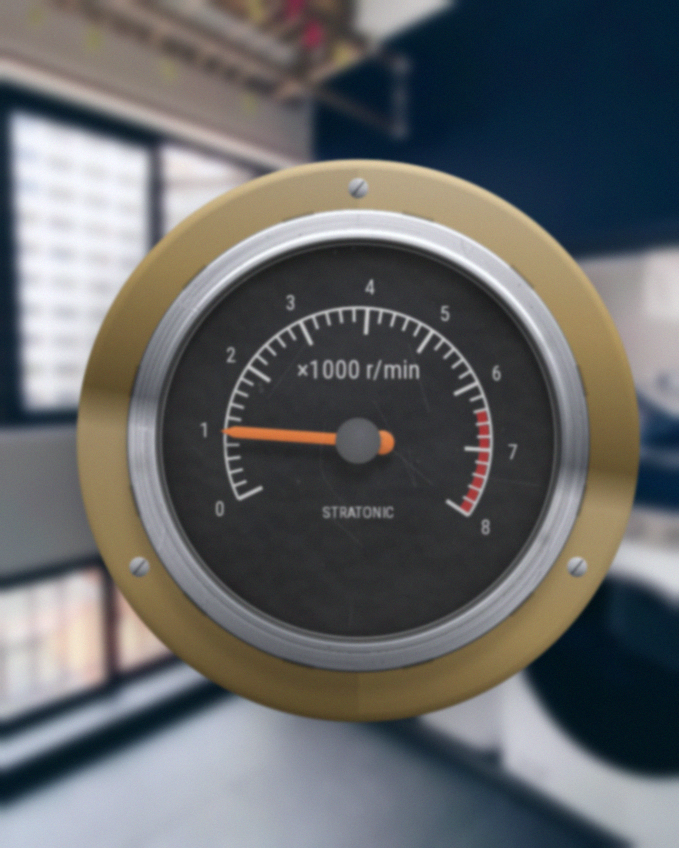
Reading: 1000 rpm
